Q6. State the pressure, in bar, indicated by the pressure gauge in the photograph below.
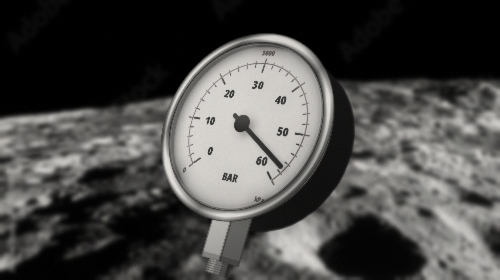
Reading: 57 bar
